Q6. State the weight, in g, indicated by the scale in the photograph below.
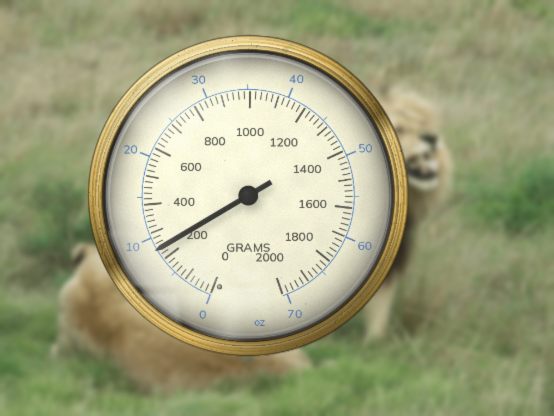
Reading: 240 g
